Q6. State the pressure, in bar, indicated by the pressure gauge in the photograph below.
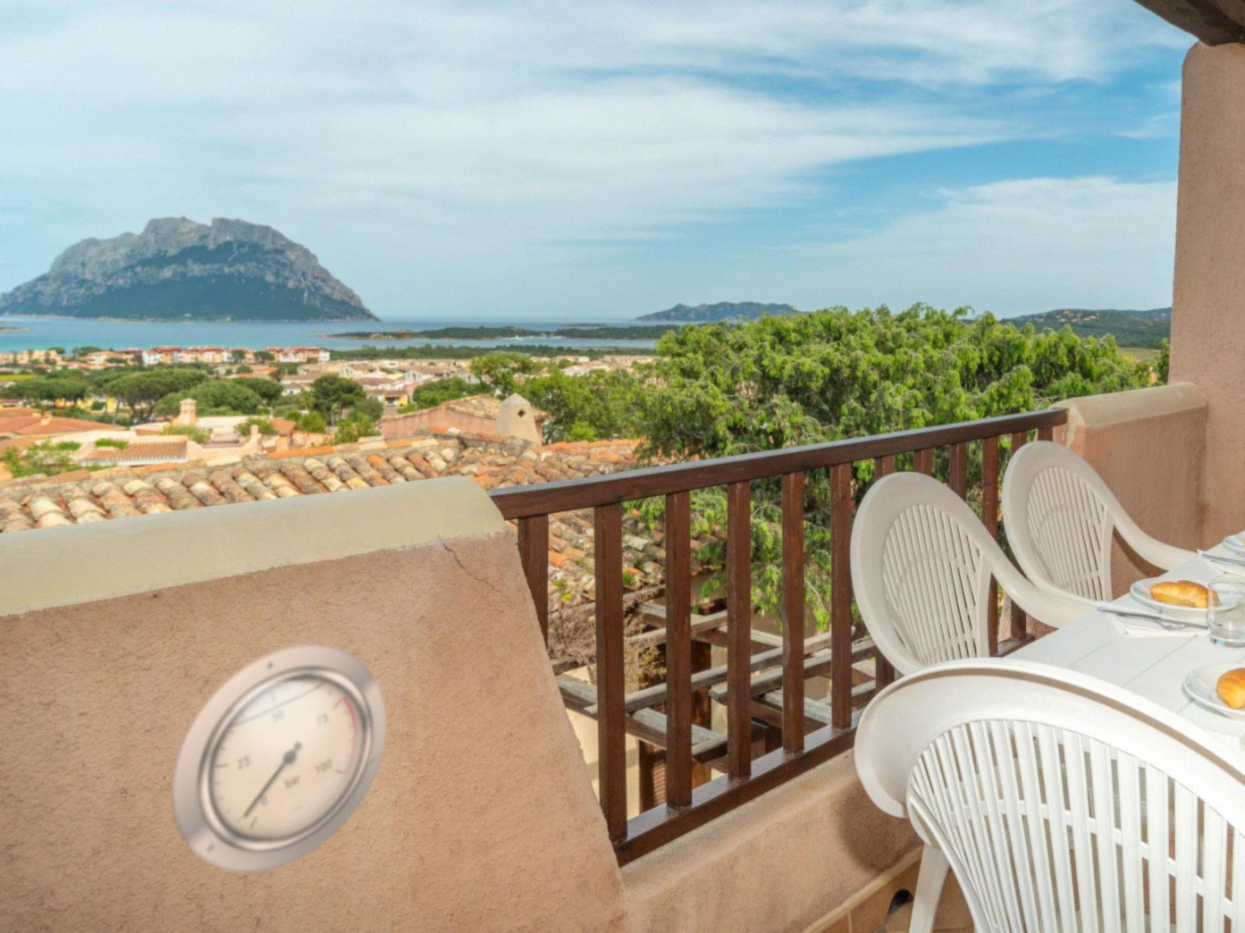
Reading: 5 bar
